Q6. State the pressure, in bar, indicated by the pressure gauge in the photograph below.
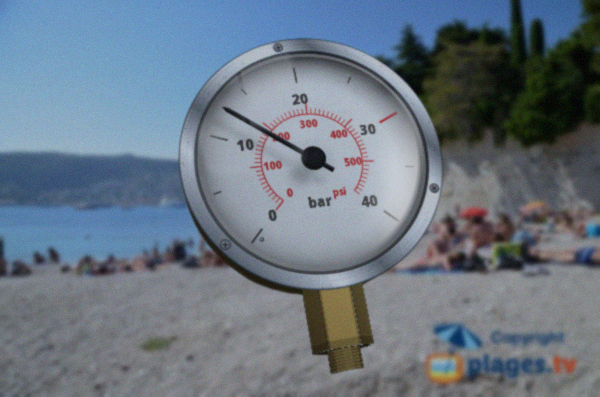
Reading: 12.5 bar
